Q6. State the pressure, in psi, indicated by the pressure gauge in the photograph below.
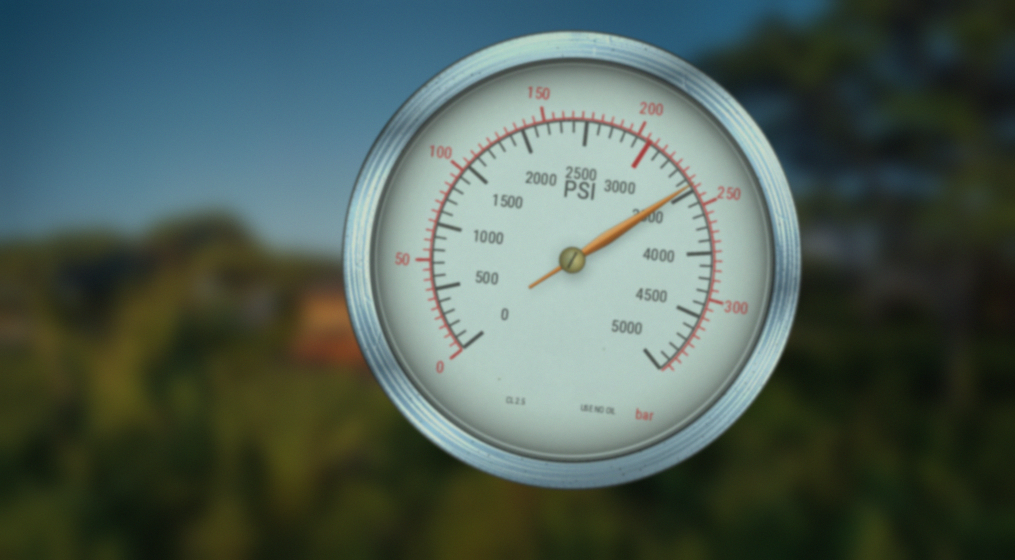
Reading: 3450 psi
